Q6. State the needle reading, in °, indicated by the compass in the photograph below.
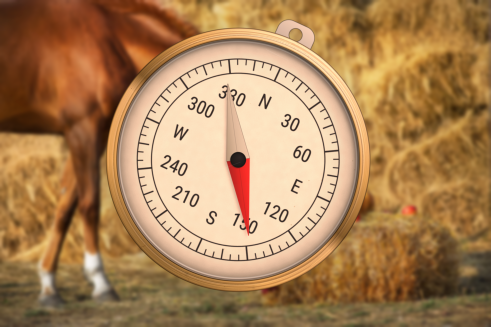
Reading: 147.5 °
